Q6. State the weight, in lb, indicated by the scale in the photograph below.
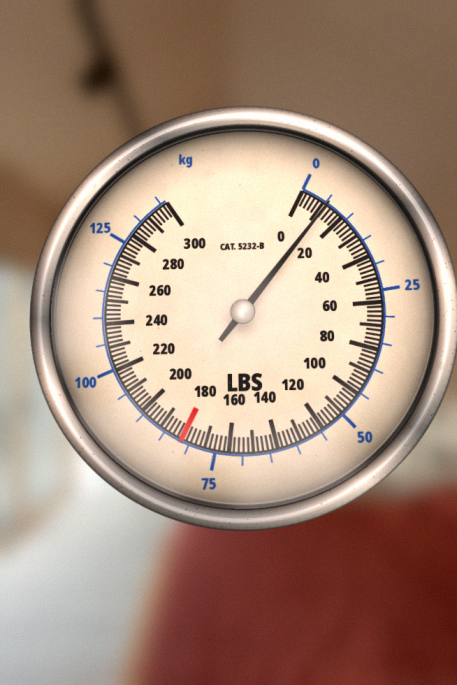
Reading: 12 lb
